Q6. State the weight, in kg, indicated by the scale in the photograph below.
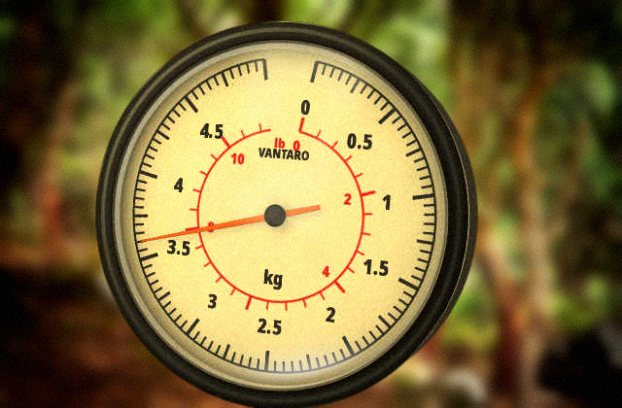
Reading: 3.6 kg
